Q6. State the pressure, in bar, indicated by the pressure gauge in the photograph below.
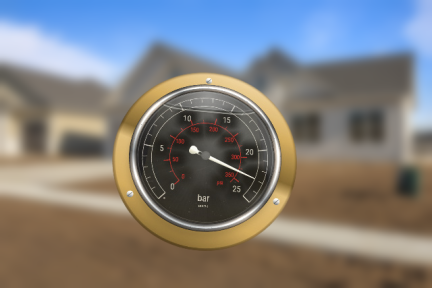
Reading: 23 bar
